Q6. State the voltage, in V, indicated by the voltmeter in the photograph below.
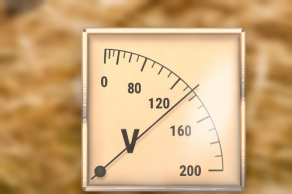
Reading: 135 V
